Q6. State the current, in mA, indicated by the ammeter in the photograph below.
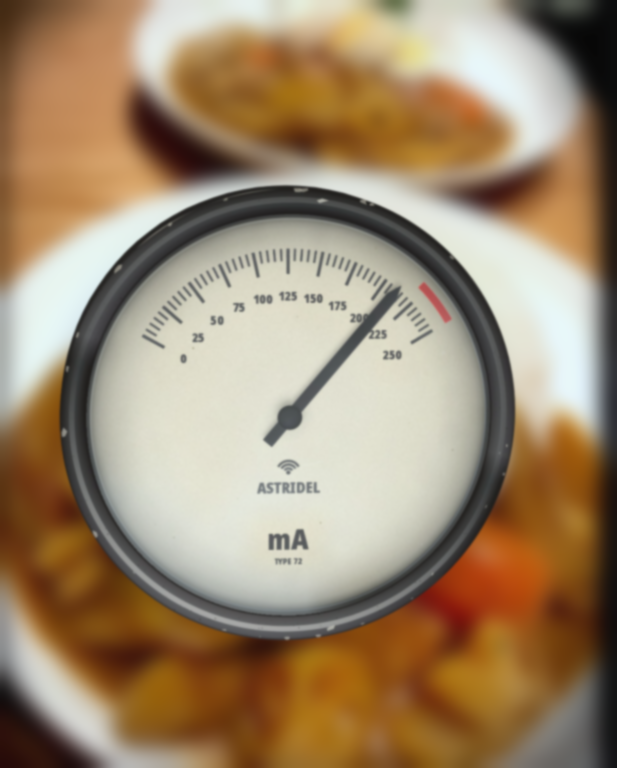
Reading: 210 mA
